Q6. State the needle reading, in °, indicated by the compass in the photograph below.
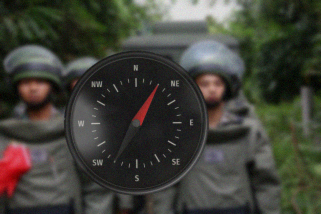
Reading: 30 °
